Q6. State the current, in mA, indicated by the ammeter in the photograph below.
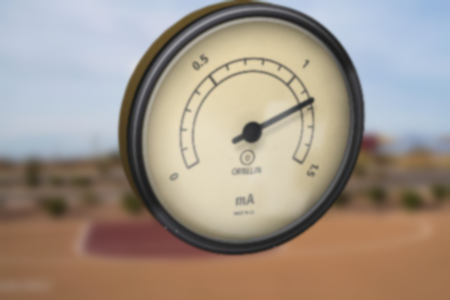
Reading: 1.15 mA
